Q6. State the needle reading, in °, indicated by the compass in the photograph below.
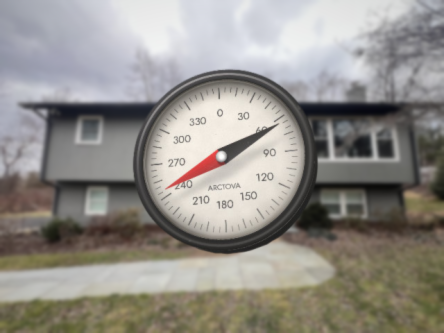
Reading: 245 °
